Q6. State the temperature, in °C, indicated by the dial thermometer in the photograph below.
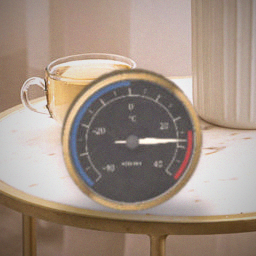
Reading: 27.5 °C
